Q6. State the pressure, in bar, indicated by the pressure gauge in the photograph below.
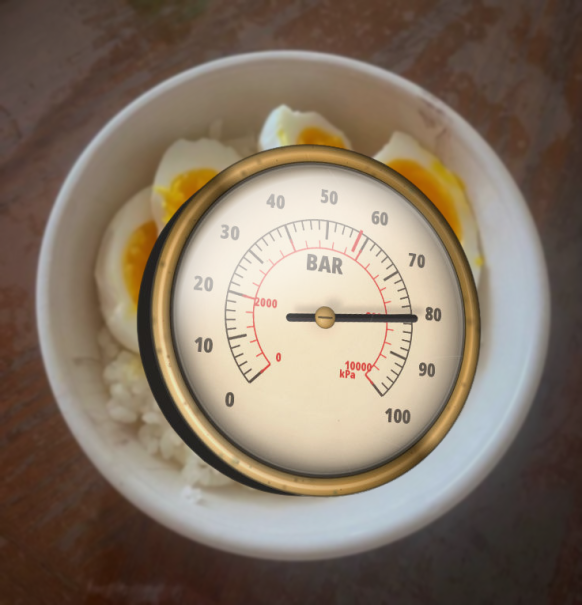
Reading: 81 bar
